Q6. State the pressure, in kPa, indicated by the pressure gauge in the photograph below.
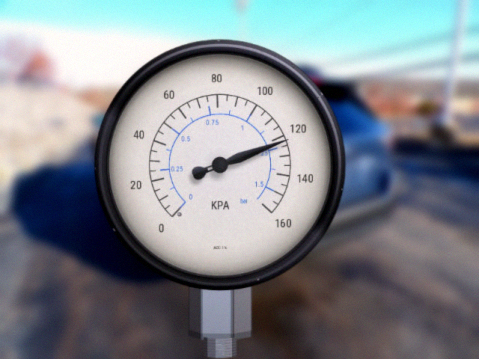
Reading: 122.5 kPa
